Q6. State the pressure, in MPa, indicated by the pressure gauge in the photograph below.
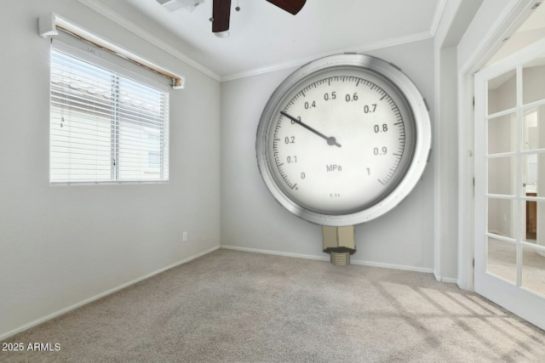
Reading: 0.3 MPa
